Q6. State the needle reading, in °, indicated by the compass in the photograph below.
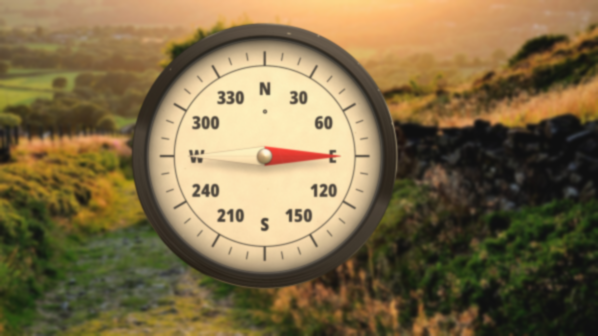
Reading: 90 °
